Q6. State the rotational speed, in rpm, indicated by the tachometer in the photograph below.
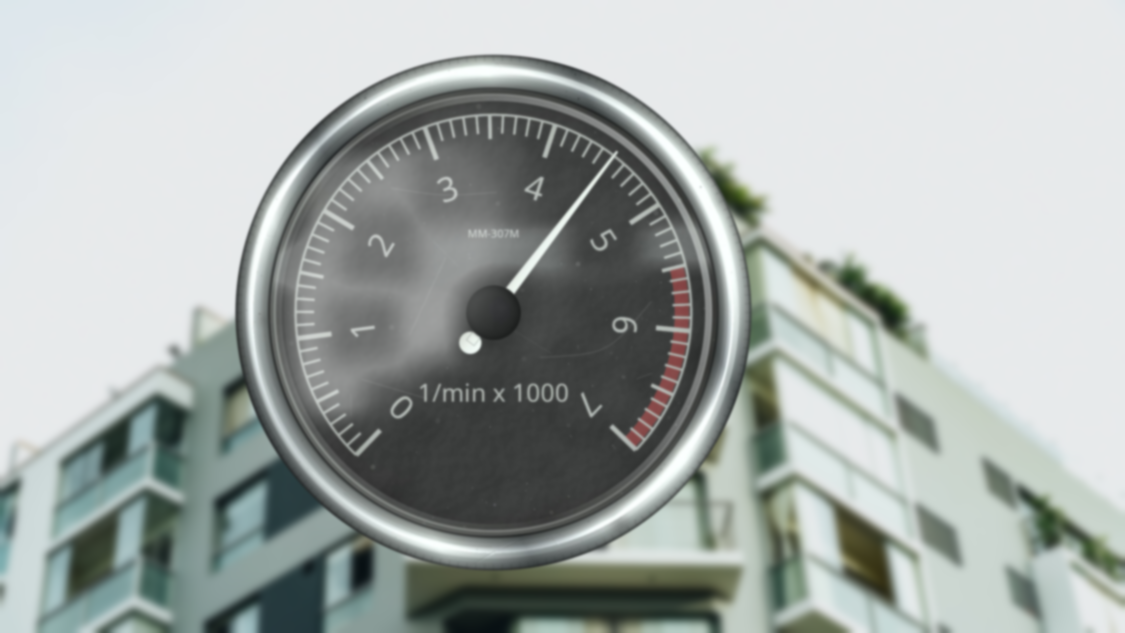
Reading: 4500 rpm
